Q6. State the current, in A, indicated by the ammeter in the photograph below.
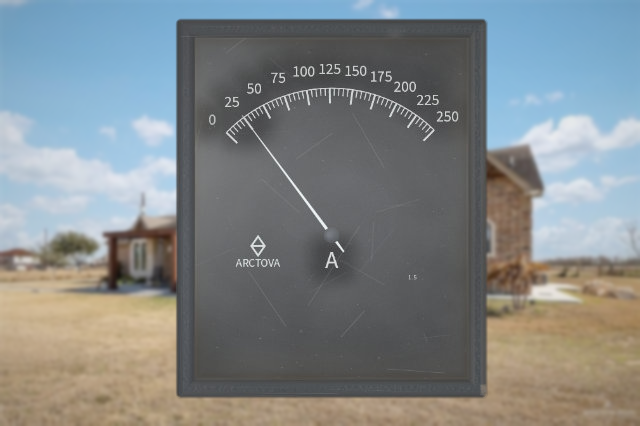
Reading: 25 A
